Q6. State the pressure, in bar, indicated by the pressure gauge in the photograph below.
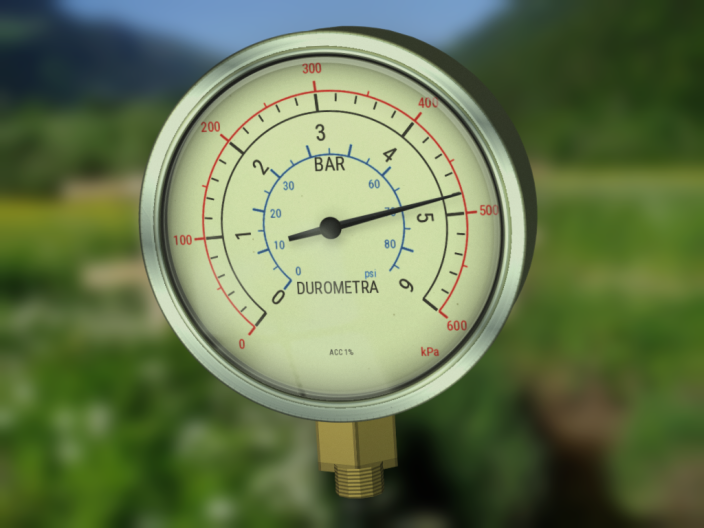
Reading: 4.8 bar
